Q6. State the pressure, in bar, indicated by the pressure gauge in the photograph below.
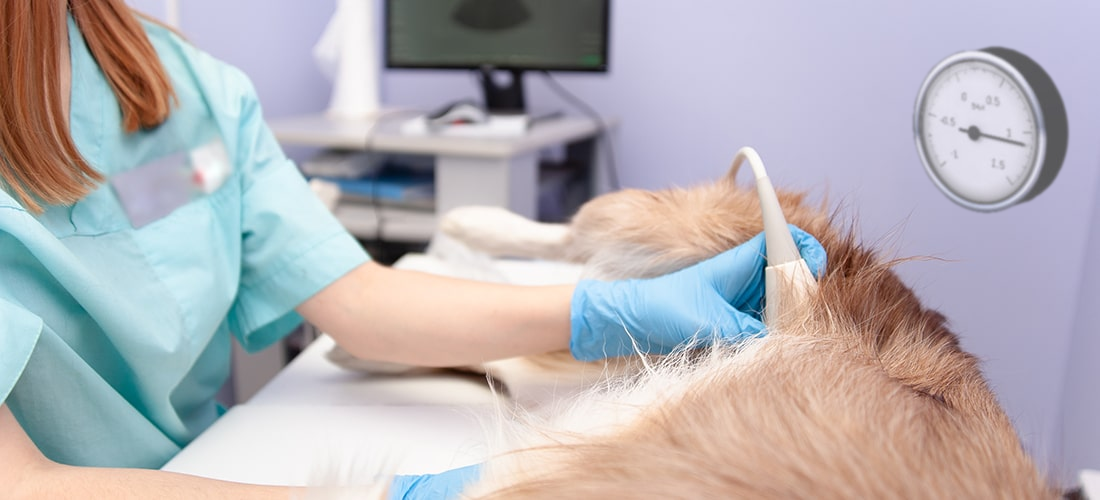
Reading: 1.1 bar
